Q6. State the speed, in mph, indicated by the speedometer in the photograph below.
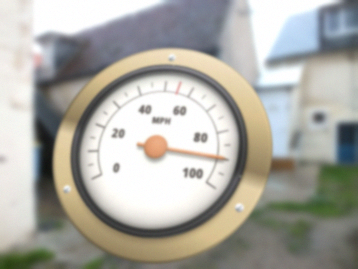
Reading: 90 mph
